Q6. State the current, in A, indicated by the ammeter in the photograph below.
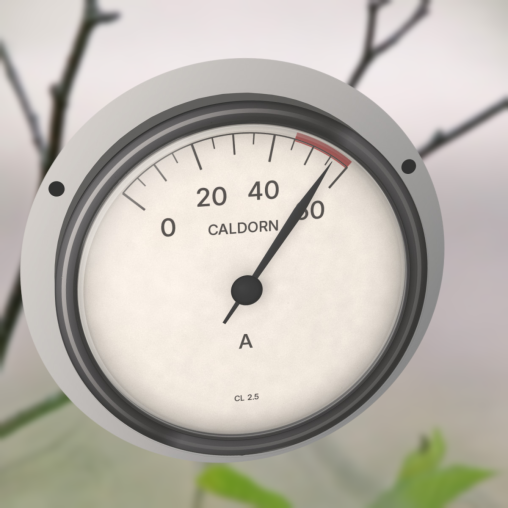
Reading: 55 A
